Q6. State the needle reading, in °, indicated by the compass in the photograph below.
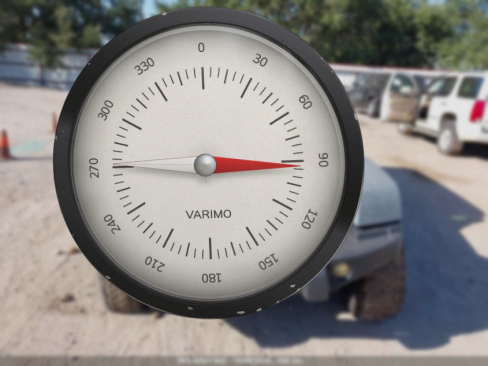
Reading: 92.5 °
